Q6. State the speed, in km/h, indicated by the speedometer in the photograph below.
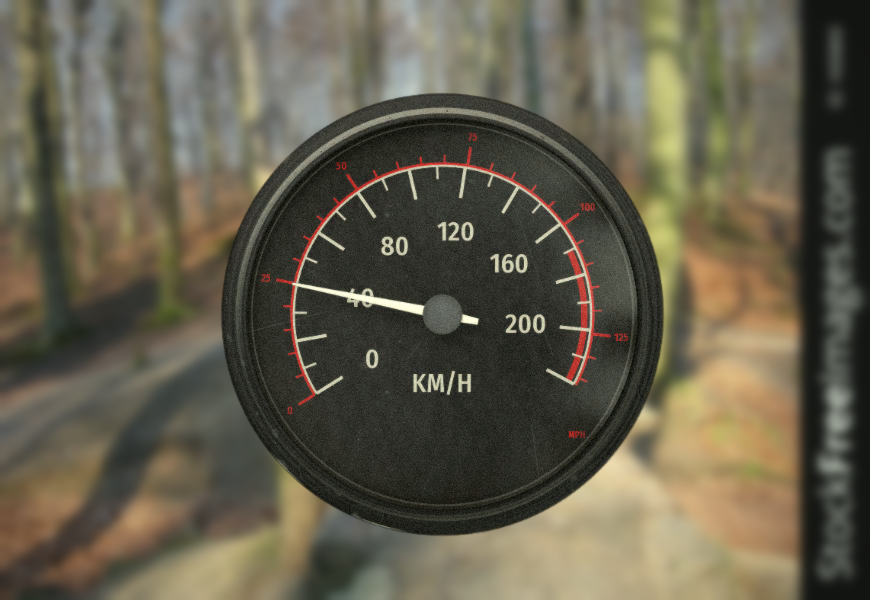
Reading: 40 km/h
